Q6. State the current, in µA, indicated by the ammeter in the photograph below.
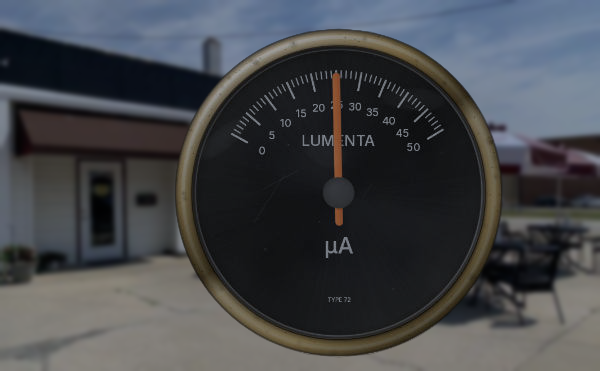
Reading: 25 µA
